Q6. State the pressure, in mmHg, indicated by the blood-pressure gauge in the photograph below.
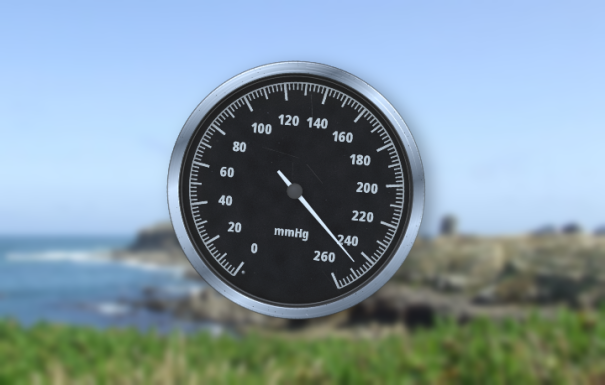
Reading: 246 mmHg
